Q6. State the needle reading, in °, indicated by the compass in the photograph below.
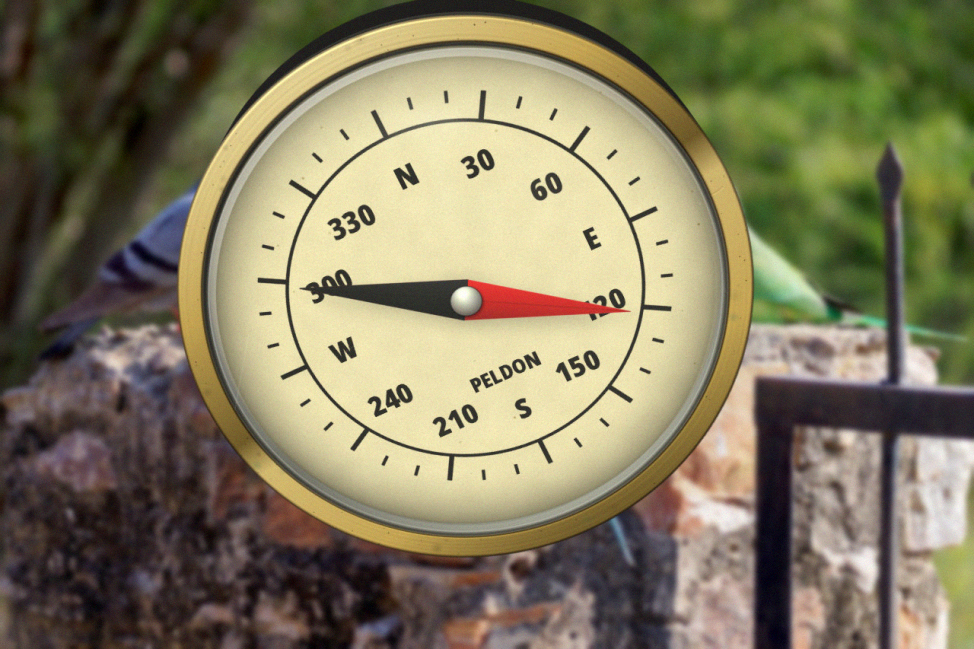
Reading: 120 °
